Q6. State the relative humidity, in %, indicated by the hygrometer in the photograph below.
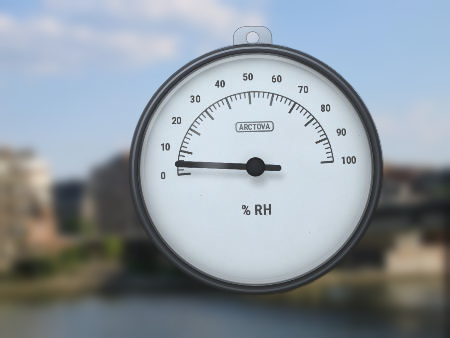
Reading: 4 %
